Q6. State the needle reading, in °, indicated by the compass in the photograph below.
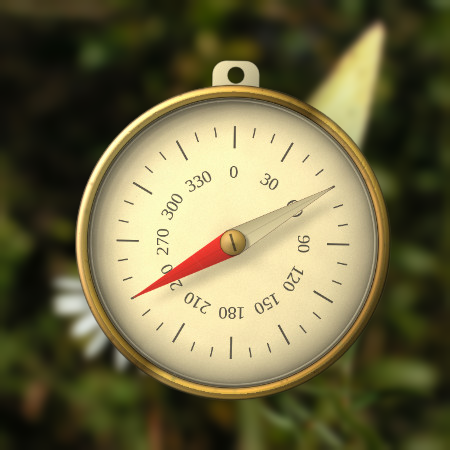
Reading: 240 °
